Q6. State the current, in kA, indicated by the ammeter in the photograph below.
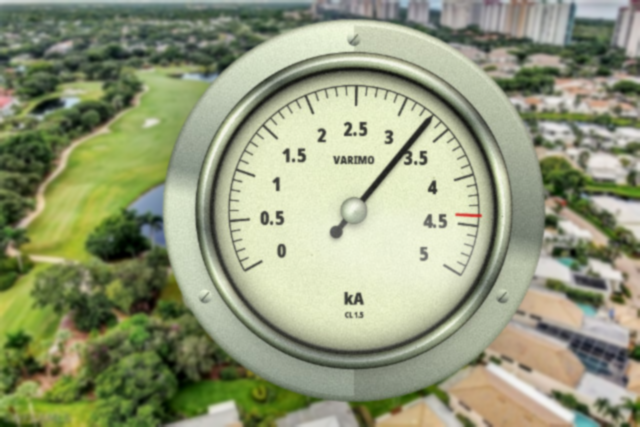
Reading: 3.3 kA
